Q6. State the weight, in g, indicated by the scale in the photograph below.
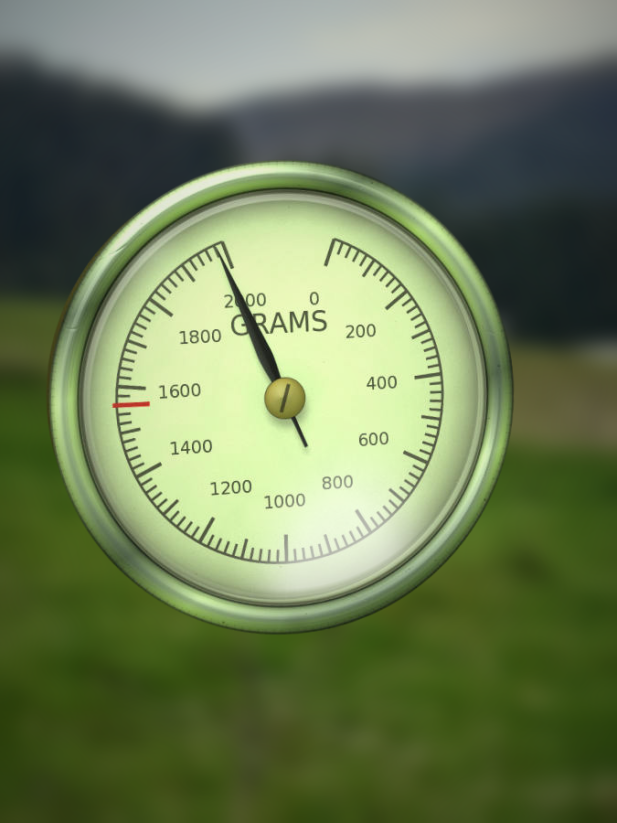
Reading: 1980 g
